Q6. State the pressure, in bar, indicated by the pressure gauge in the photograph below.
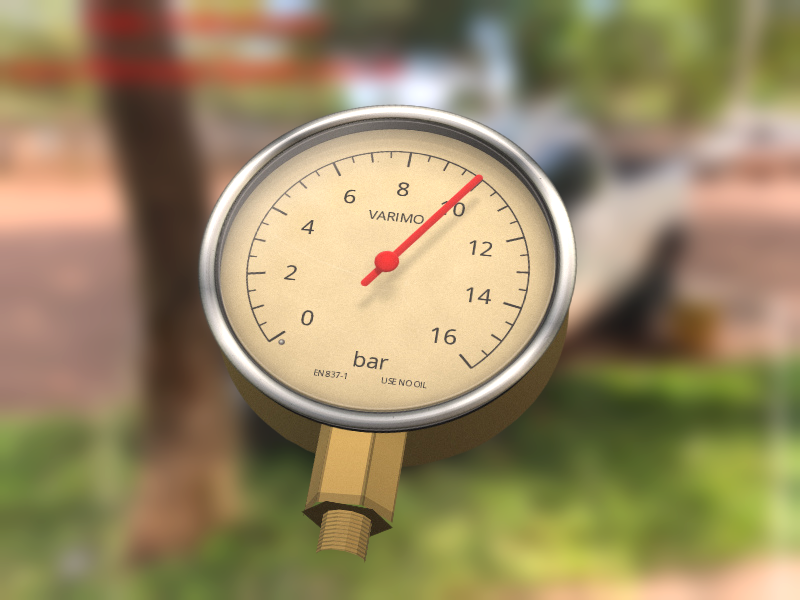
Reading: 10 bar
